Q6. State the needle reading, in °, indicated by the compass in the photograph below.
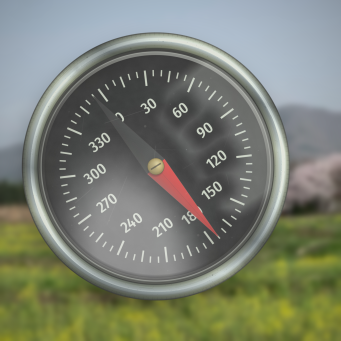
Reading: 175 °
